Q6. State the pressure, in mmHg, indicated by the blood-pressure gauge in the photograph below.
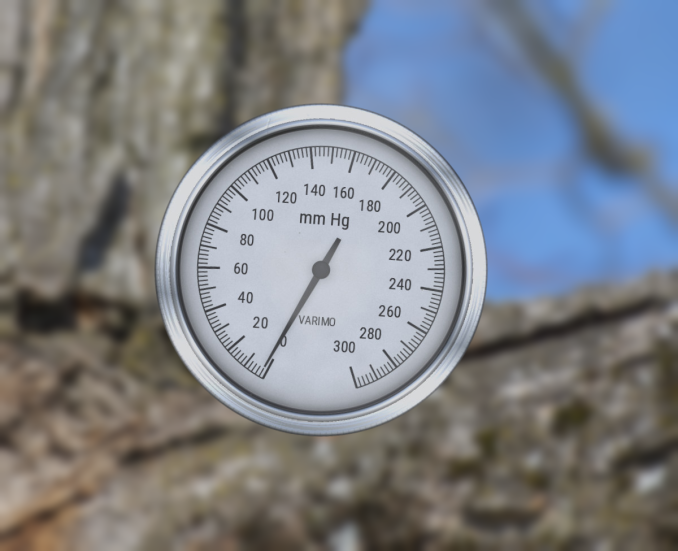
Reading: 2 mmHg
